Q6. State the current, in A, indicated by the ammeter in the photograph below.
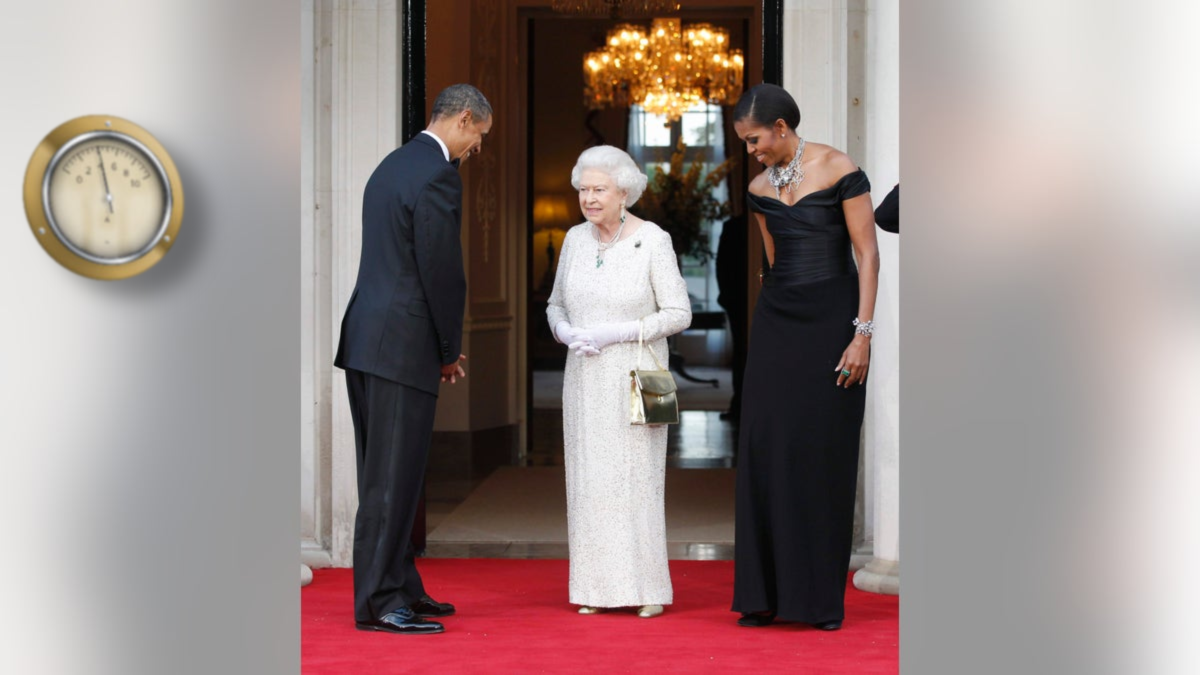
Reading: 4 A
